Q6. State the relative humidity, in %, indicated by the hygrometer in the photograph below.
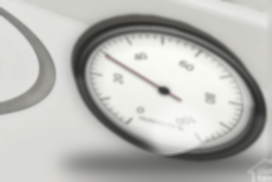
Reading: 30 %
